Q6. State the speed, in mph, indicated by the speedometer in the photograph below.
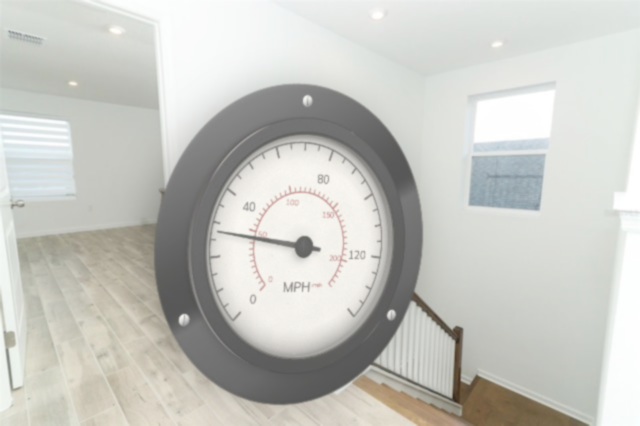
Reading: 27.5 mph
